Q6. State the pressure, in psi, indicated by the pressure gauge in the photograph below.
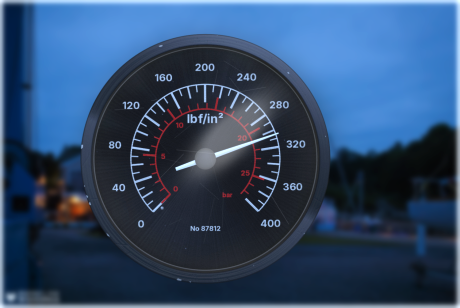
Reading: 305 psi
